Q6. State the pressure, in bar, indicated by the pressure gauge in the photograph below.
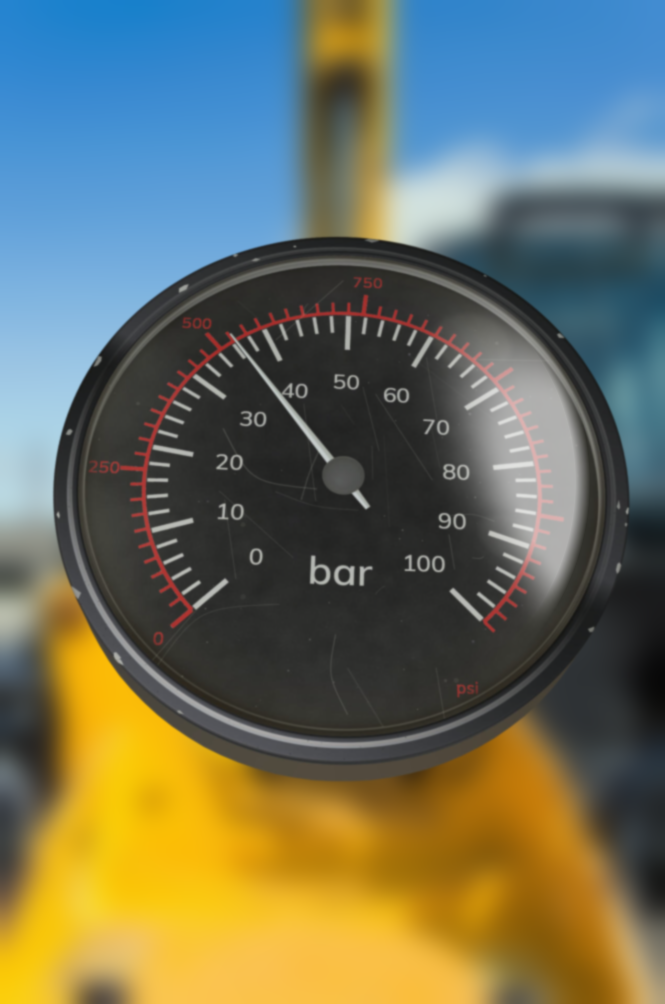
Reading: 36 bar
